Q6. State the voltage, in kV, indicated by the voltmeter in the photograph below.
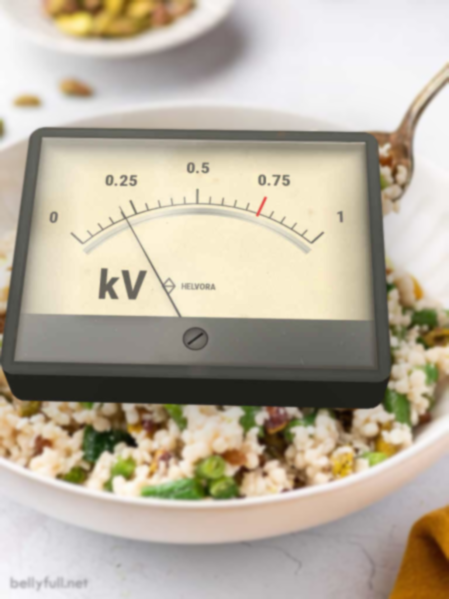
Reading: 0.2 kV
